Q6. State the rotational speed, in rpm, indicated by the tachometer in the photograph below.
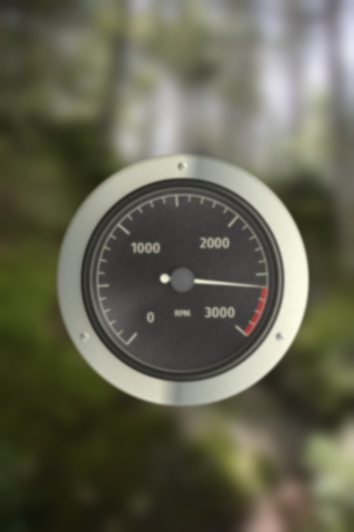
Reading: 2600 rpm
